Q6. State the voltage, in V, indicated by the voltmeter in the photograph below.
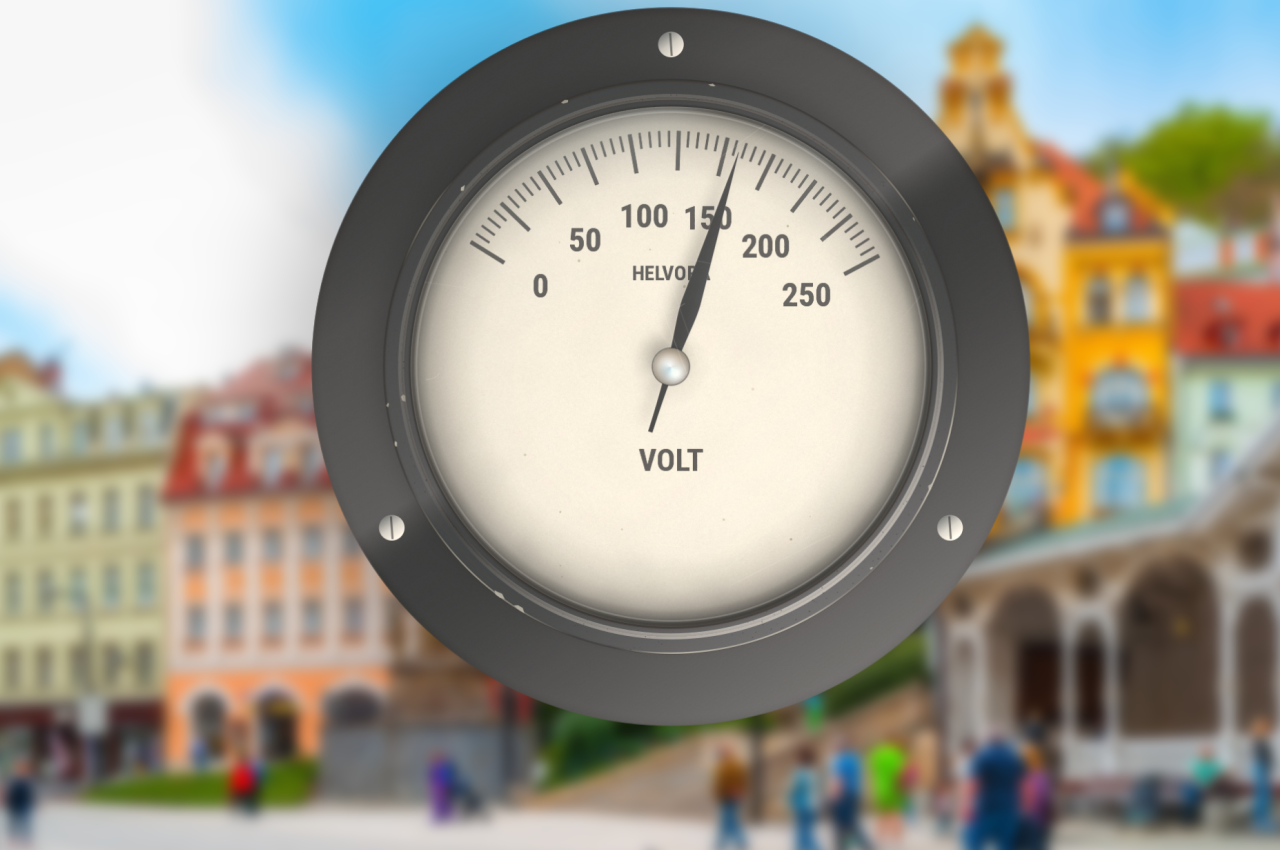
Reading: 157.5 V
